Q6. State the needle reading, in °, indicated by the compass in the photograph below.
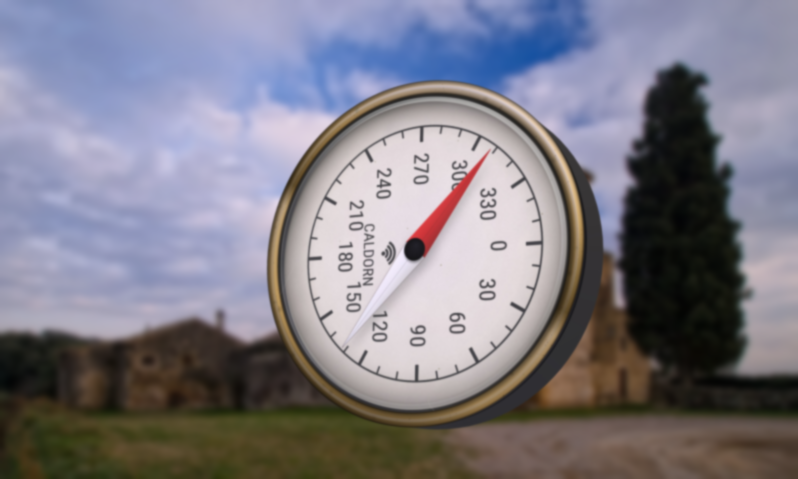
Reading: 310 °
